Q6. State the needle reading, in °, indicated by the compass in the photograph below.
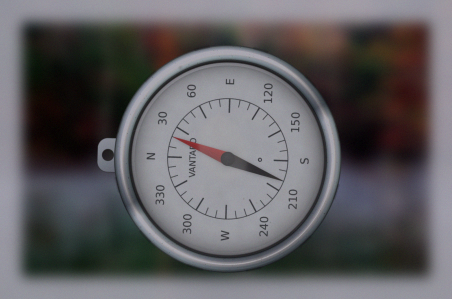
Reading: 20 °
